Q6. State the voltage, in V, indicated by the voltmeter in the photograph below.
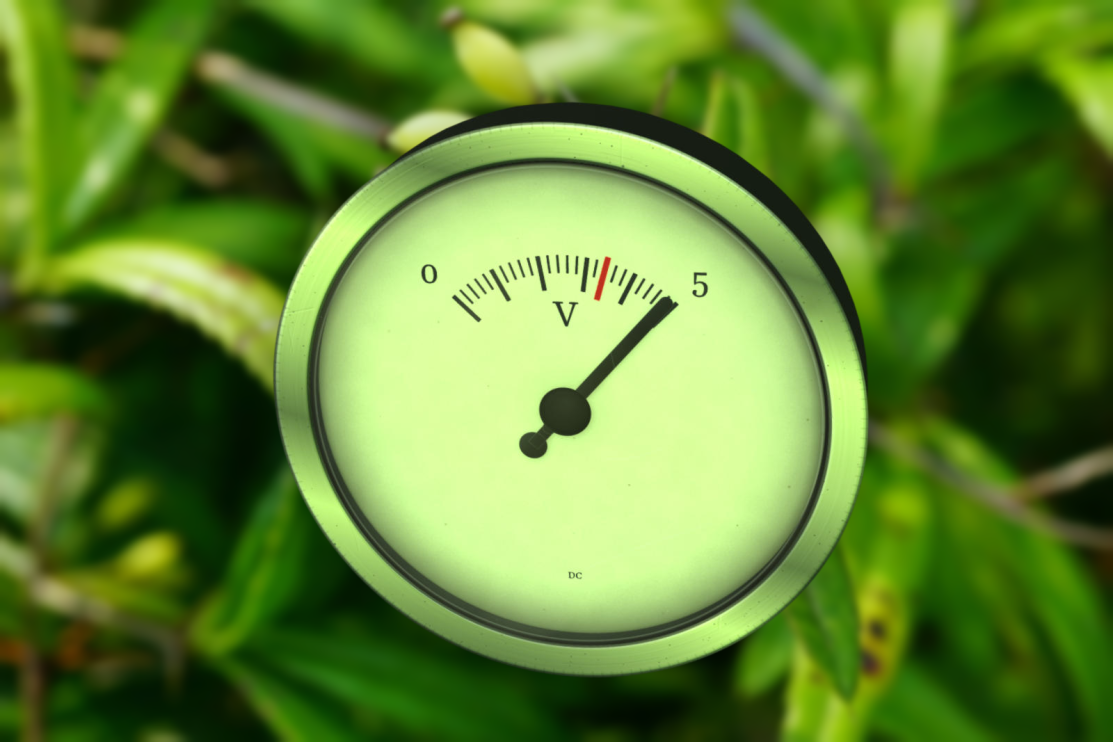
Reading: 4.8 V
